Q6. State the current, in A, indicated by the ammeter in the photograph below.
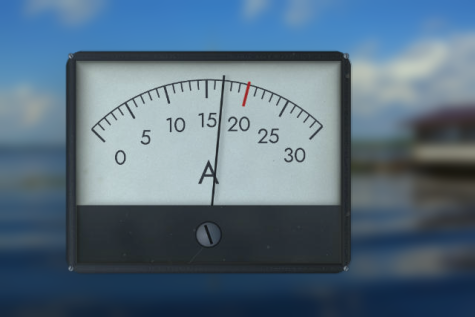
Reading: 17 A
